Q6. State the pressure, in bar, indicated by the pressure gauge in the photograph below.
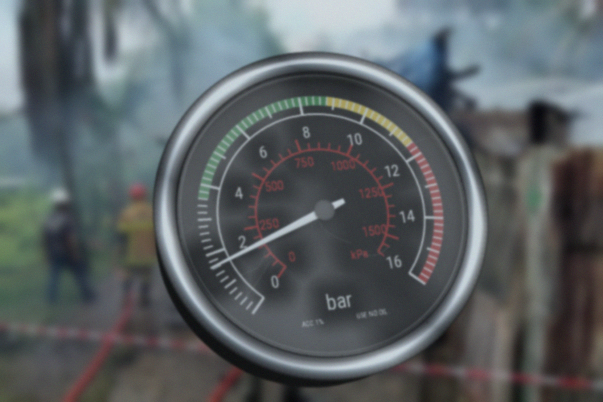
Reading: 1.6 bar
